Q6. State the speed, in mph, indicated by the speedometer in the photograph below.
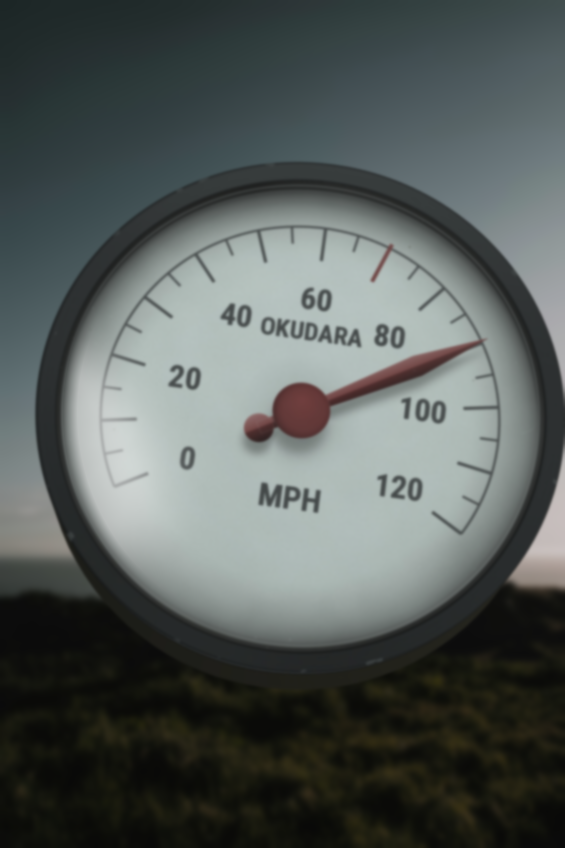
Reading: 90 mph
